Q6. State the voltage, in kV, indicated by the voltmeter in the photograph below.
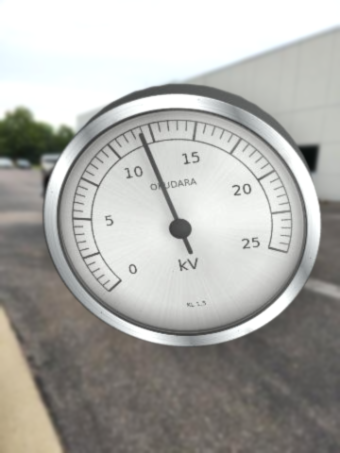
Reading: 12 kV
